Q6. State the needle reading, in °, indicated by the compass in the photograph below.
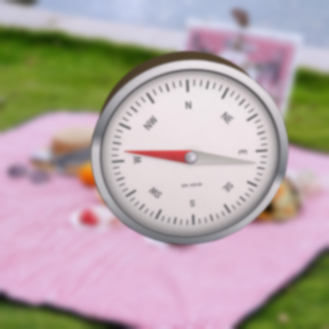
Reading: 280 °
